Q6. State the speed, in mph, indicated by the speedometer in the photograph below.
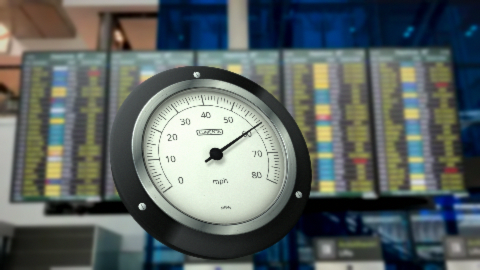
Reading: 60 mph
